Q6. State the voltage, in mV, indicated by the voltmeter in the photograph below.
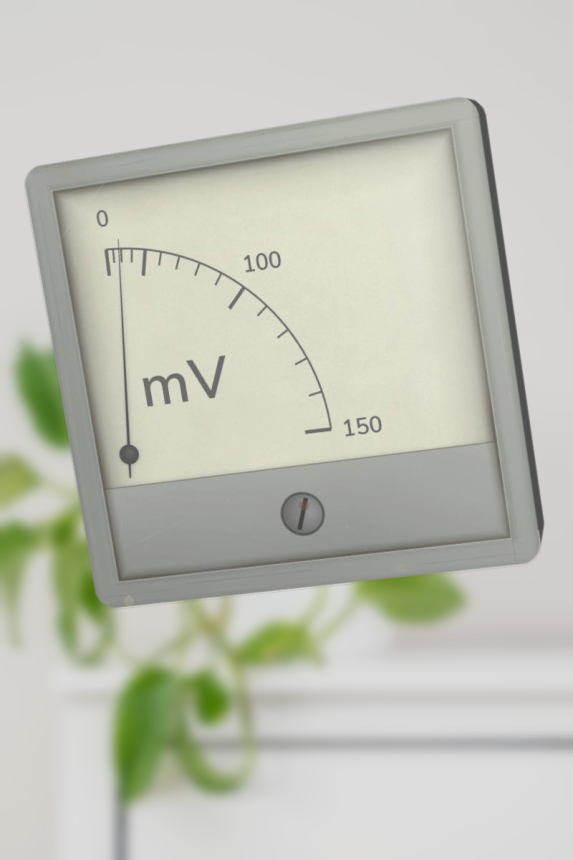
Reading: 30 mV
